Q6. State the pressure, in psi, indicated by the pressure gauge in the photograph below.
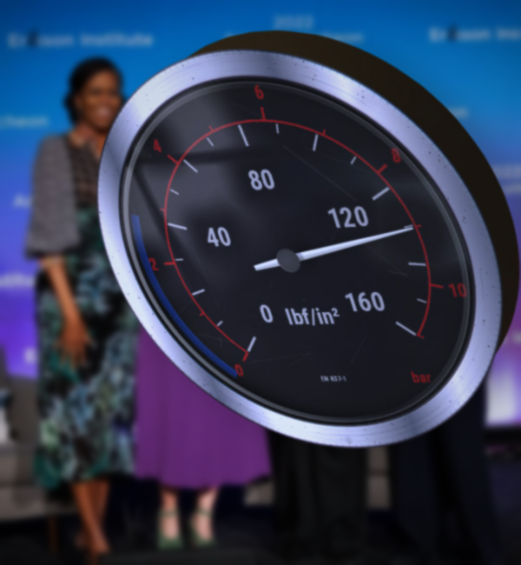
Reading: 130 psi
